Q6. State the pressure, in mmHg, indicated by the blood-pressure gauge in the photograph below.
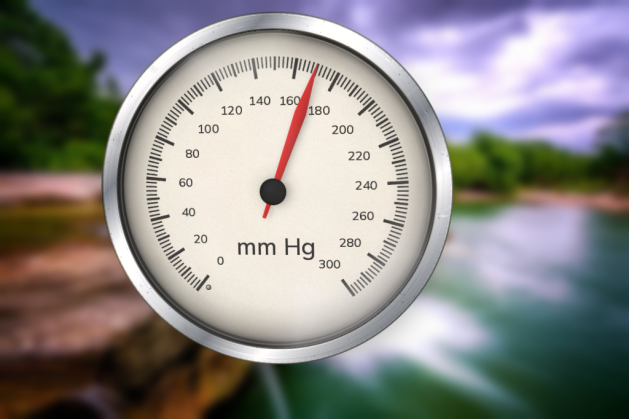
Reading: 170 mmHg
